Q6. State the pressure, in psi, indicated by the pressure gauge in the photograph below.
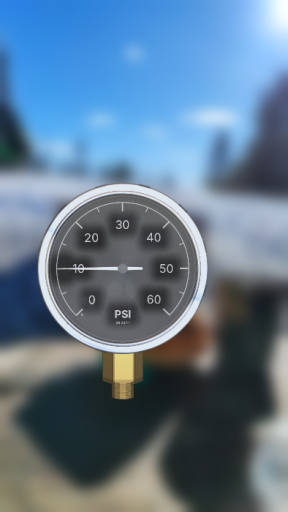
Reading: 10 psi
